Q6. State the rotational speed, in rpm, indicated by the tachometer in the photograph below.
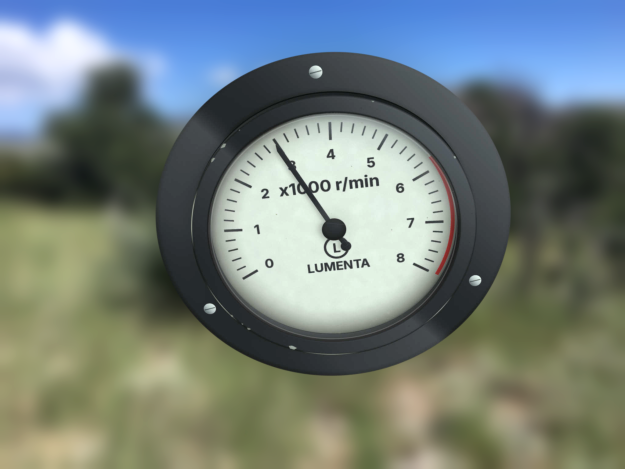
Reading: 3000 rpm
